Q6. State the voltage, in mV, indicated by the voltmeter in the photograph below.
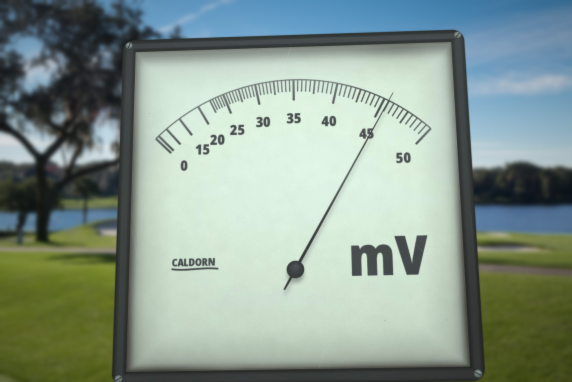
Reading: 45.5 mV
